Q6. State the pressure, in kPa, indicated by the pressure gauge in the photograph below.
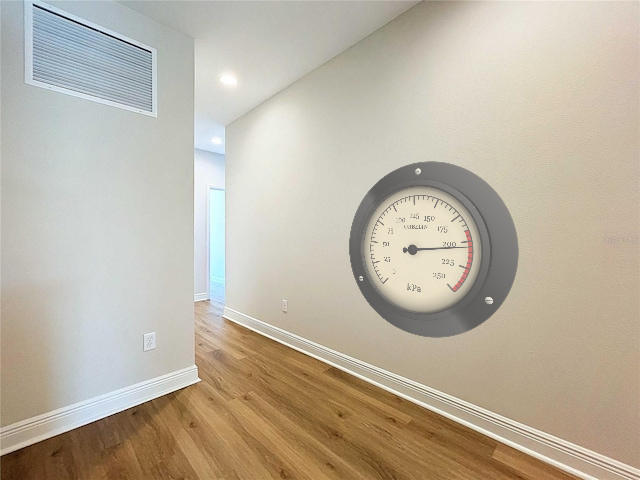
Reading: 205 kPa
